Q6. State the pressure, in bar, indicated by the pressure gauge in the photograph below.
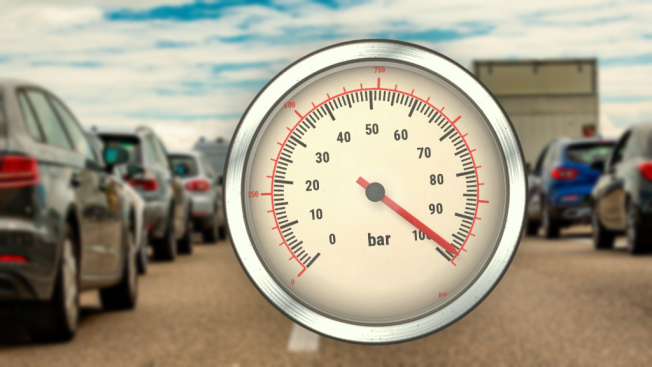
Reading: 98 bar
